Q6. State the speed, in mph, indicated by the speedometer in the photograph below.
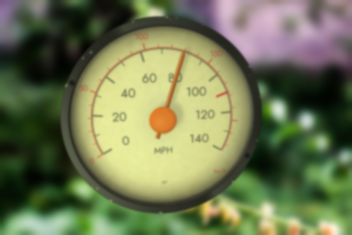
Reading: 80 mph
